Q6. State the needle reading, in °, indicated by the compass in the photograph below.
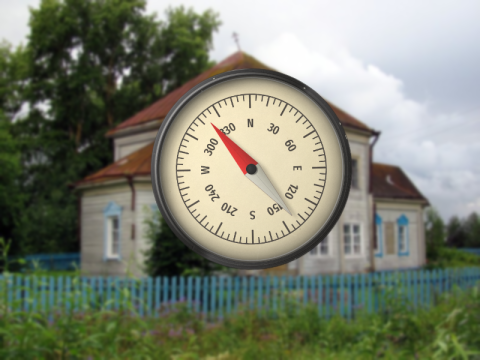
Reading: 320 °
